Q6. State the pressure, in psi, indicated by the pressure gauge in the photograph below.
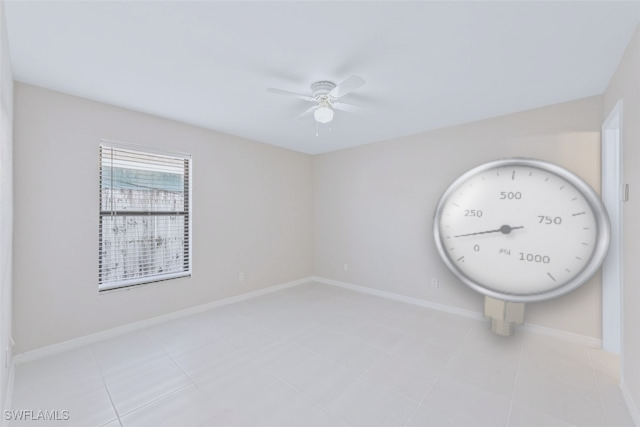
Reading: 100 psi
